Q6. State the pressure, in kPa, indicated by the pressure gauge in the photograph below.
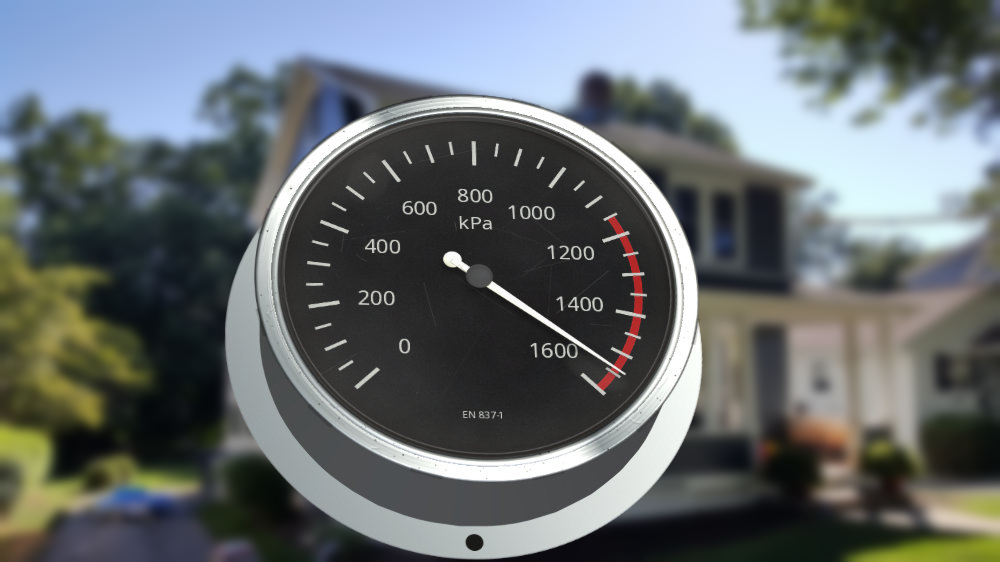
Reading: 1550 kPa
